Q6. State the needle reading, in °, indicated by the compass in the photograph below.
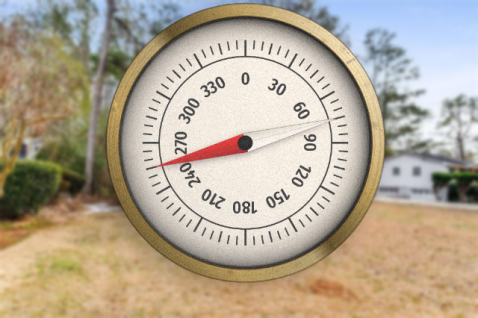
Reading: 255 °
